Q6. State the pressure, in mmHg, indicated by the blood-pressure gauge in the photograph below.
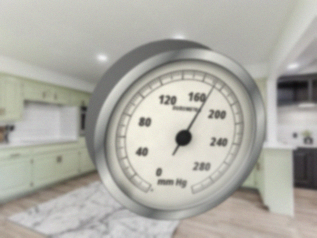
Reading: 170 mmHg
